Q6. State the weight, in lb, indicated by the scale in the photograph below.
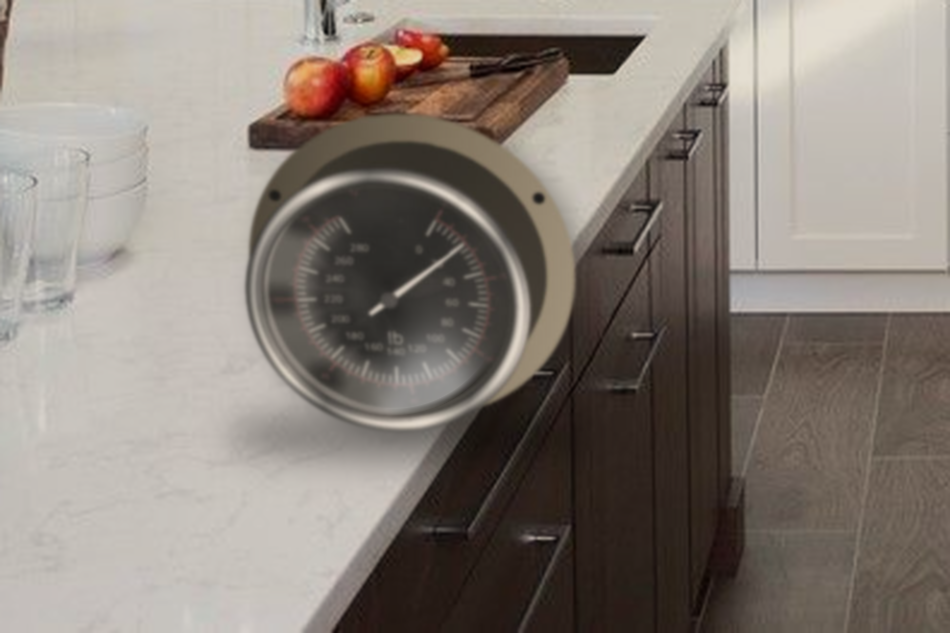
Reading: 20 lb
